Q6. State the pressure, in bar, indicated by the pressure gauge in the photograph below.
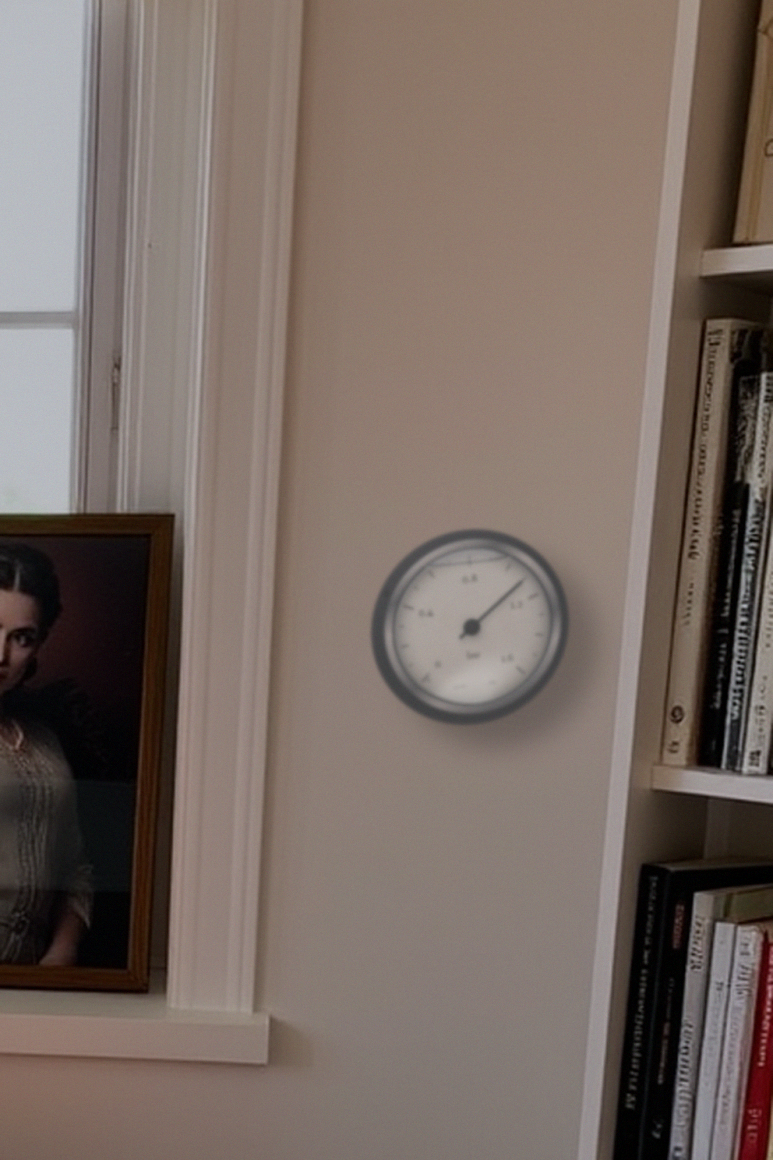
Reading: 1.1 bar
